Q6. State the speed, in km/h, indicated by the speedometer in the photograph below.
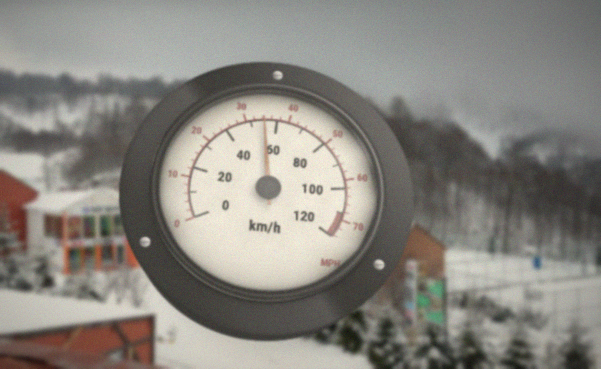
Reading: 55 km/h
